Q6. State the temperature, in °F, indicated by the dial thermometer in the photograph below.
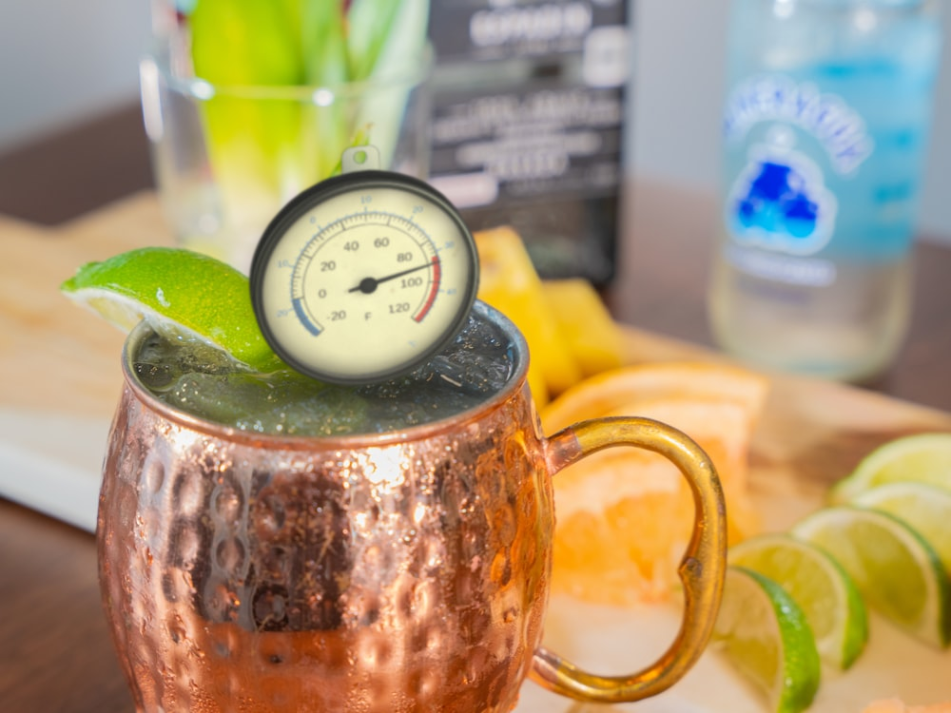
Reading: 90 °F
